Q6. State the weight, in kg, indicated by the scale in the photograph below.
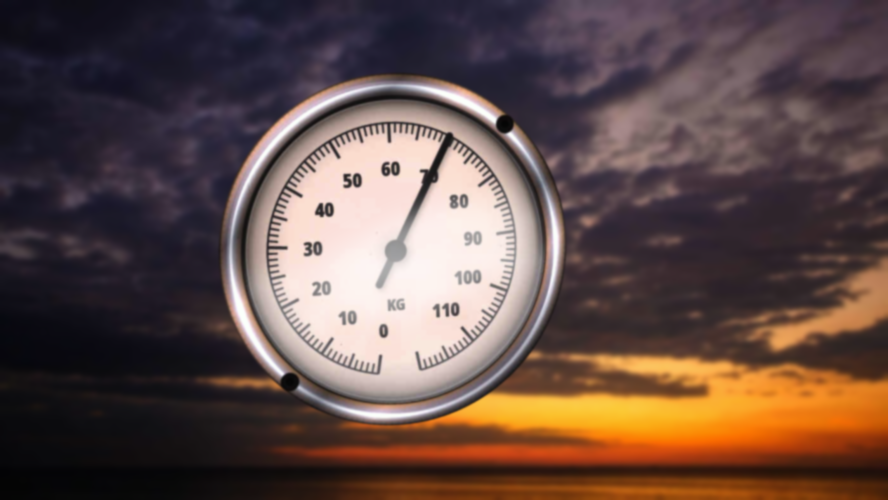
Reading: 70 kg
